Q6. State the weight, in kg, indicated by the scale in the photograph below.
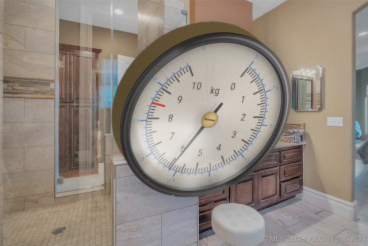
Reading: 6 kg
